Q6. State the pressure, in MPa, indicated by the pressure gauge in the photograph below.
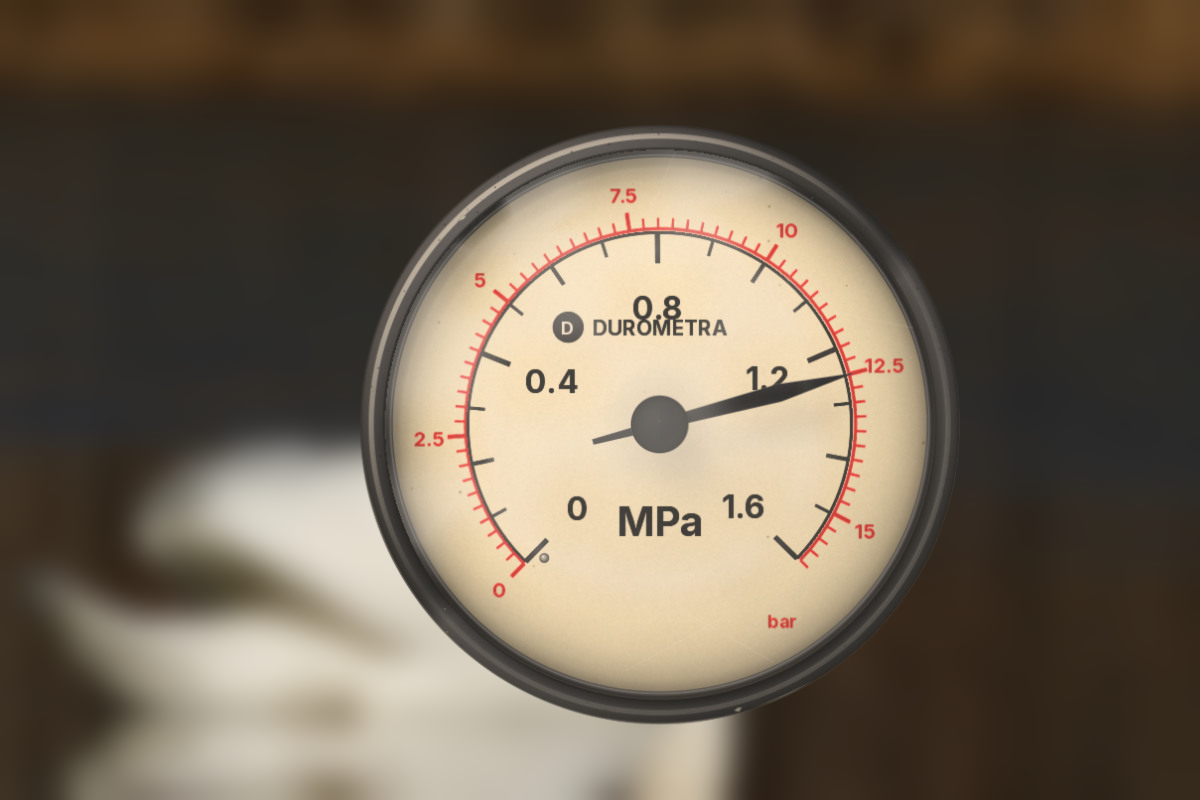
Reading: 1.25 MPa
